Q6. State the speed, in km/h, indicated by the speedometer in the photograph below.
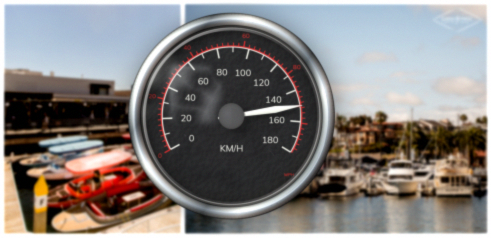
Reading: 150 km/h
